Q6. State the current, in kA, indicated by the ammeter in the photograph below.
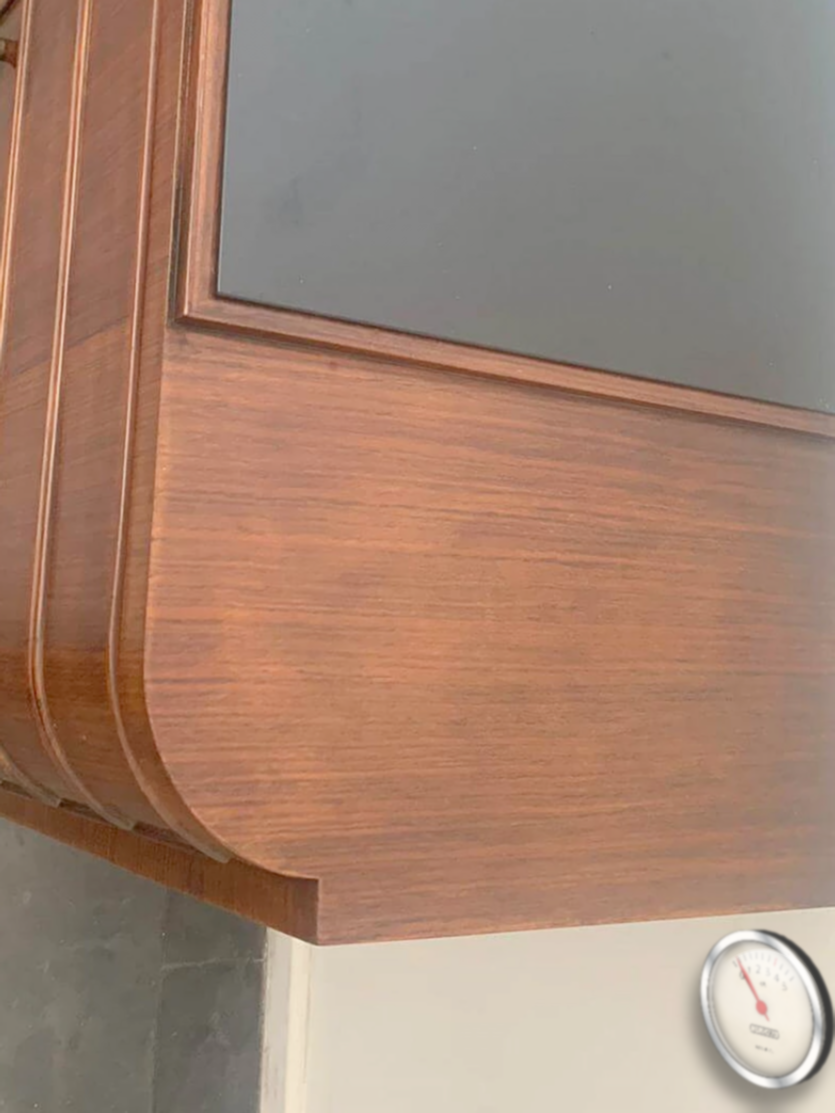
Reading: 0.5 kA
